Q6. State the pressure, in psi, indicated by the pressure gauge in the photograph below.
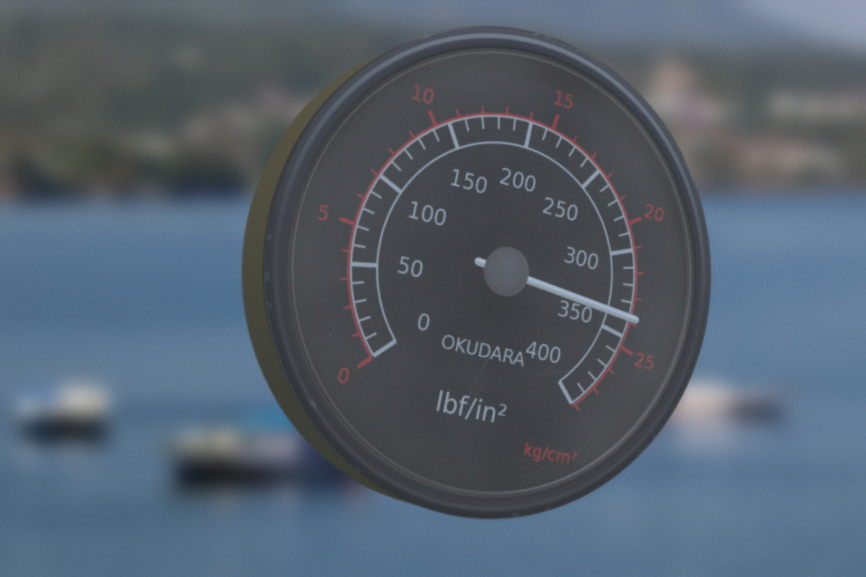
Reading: 340 psi
